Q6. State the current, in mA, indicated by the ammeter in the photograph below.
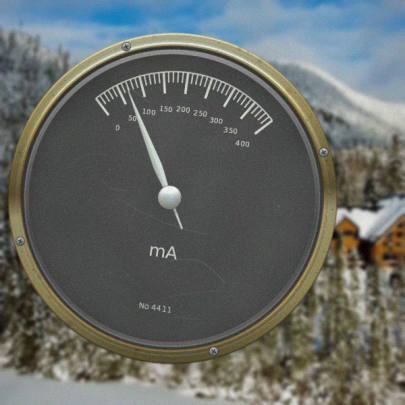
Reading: 70 mA
